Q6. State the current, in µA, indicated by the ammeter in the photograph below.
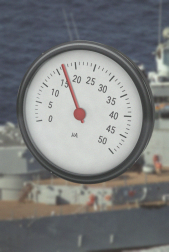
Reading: 17 µA
